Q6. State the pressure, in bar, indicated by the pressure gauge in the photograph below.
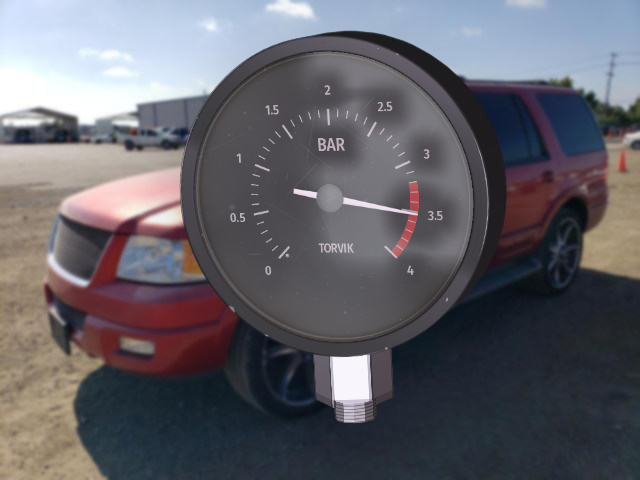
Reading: 3.5 bar
